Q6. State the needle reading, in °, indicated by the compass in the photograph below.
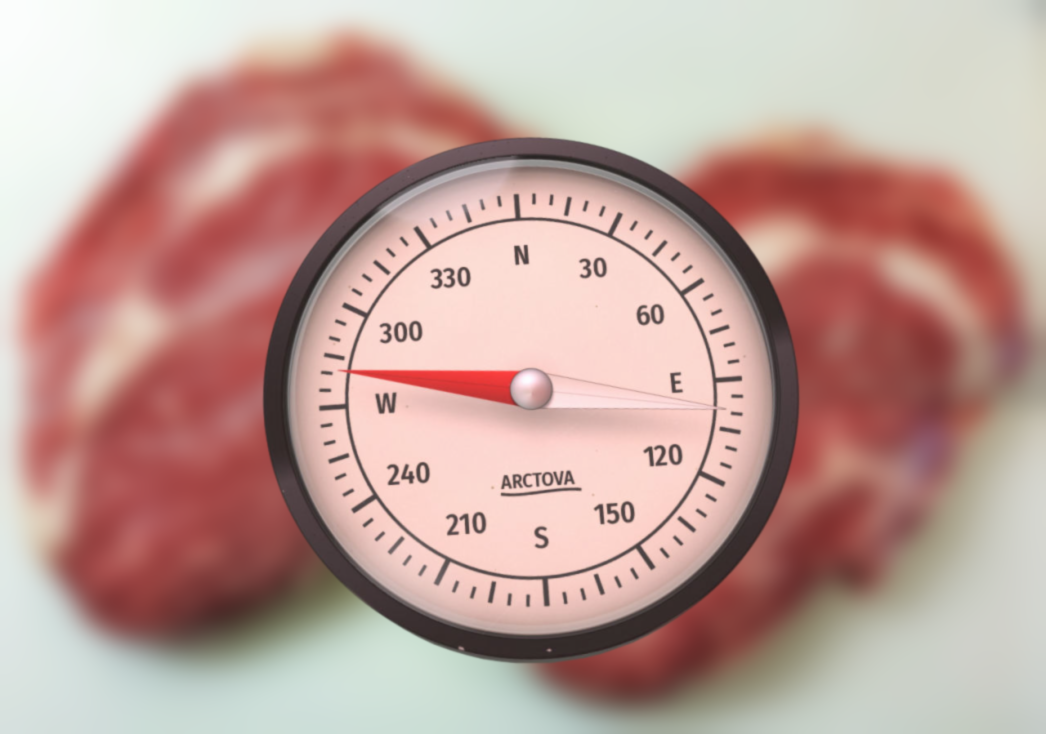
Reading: 280 °
